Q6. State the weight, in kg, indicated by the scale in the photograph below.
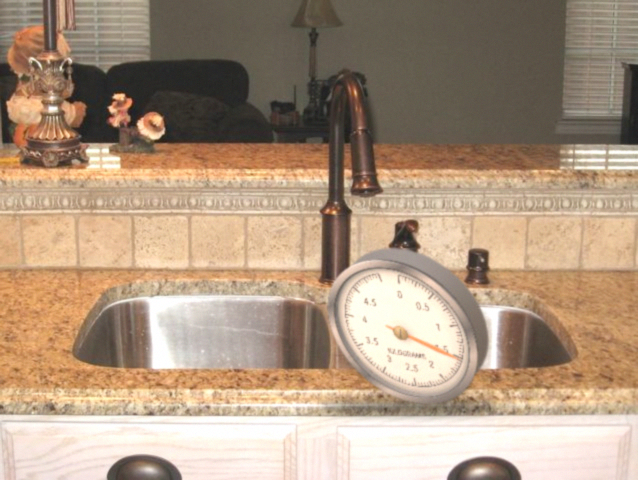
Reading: 1.5 kg
